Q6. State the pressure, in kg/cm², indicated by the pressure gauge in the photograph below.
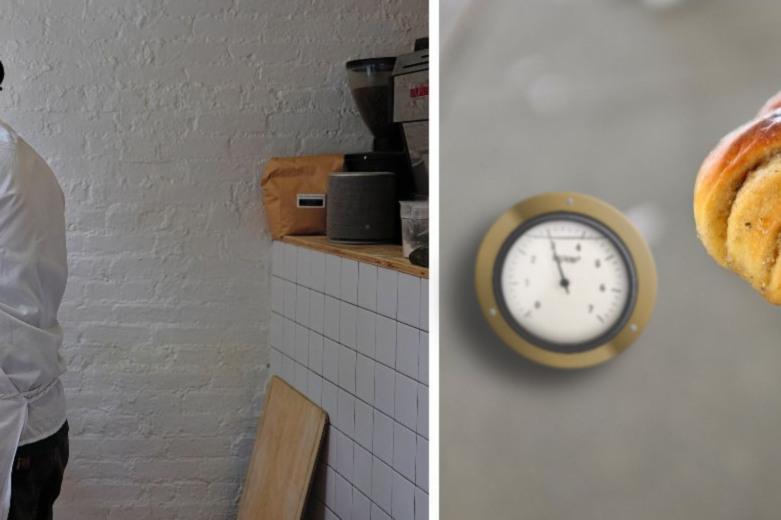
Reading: 3 kg/cm²
